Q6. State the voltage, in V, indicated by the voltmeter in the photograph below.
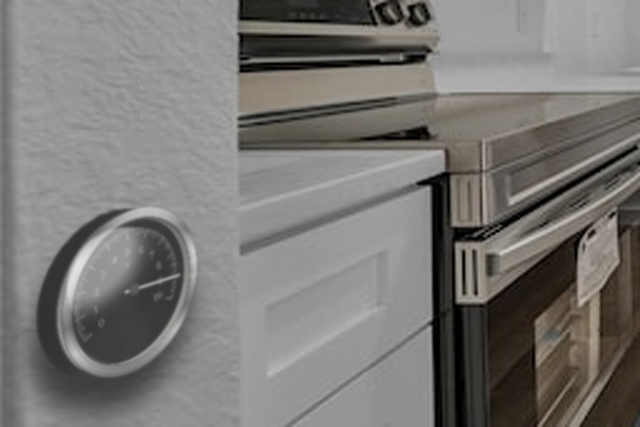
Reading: 9 V
